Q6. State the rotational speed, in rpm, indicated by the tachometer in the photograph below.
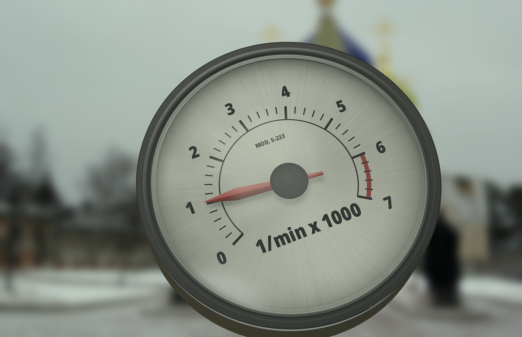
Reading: 1000 rpm
